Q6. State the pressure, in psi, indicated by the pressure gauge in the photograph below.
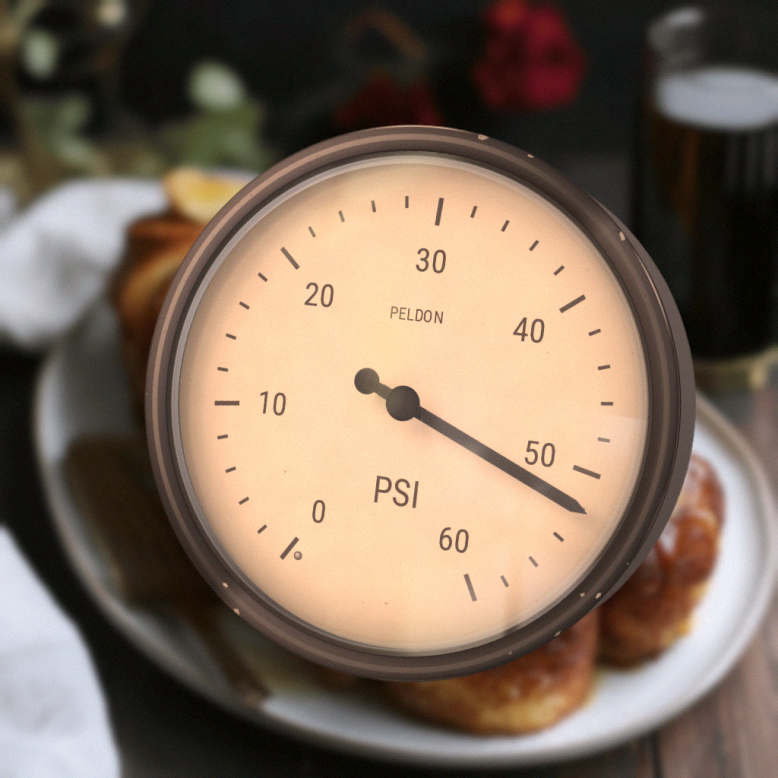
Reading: 52 psi
